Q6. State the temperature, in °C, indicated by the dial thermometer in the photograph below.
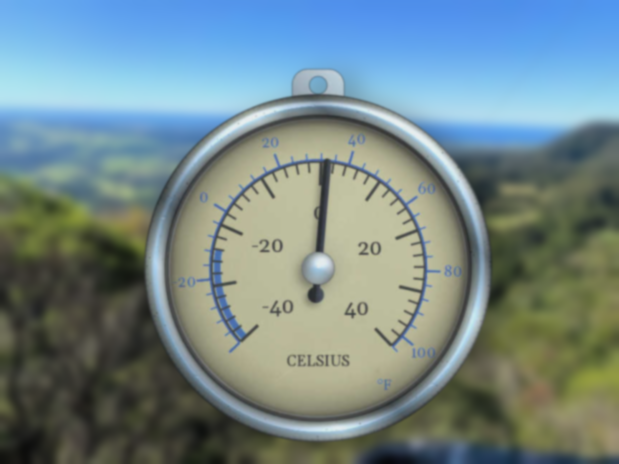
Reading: 1 °C
